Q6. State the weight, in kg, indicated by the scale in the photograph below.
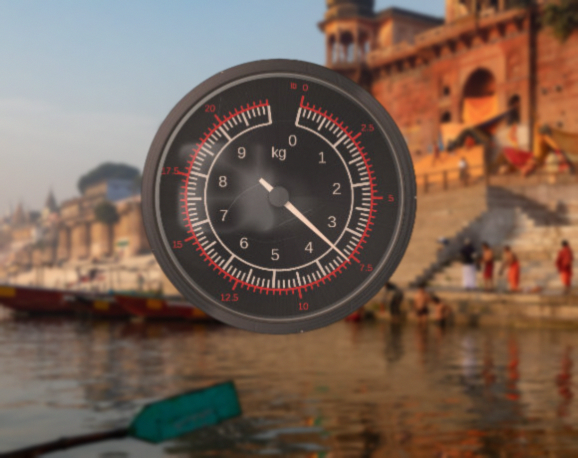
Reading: 3.5 kg
